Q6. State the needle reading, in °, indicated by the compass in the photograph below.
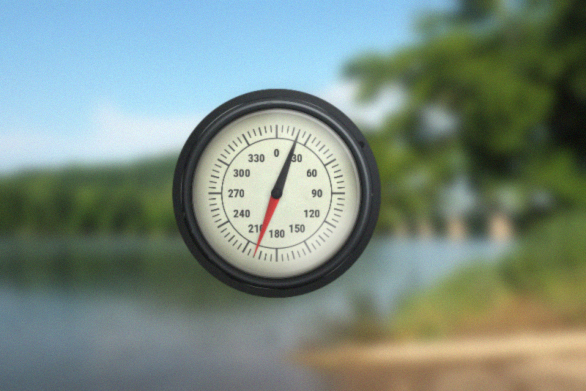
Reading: 200 °
